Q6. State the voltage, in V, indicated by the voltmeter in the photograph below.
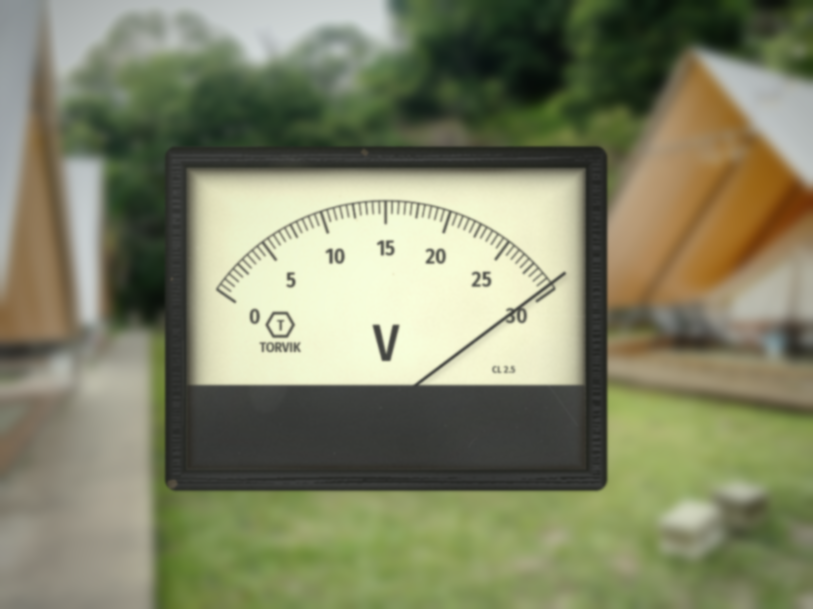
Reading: 29.5 V
